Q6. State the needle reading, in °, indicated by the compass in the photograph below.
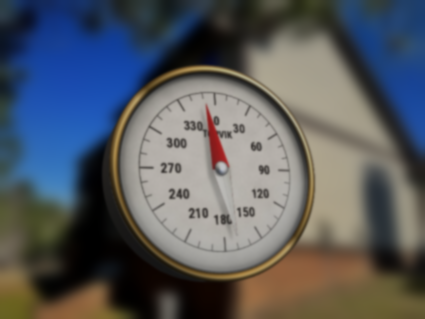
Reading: 350 °
